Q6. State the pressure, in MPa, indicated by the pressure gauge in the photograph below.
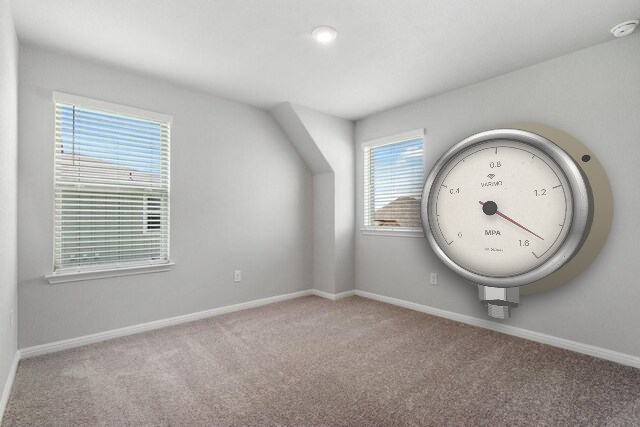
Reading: 1.5 MPa
